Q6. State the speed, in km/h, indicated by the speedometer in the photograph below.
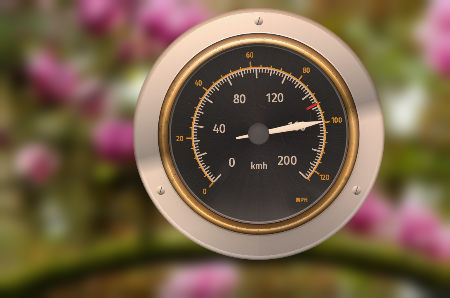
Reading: 160 km/h
